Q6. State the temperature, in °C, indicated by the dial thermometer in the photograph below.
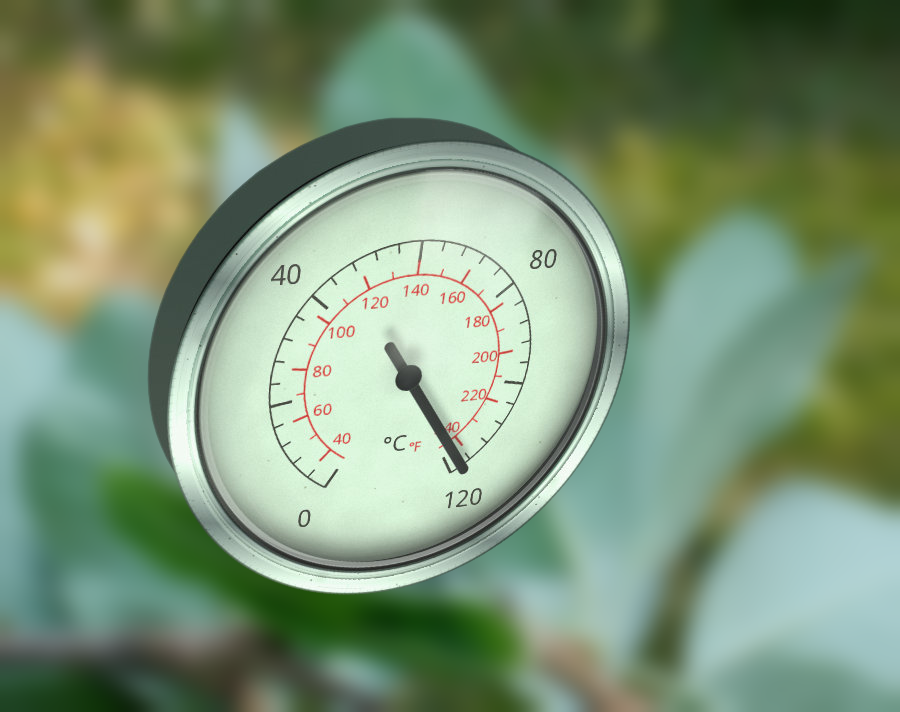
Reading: 118 °C
